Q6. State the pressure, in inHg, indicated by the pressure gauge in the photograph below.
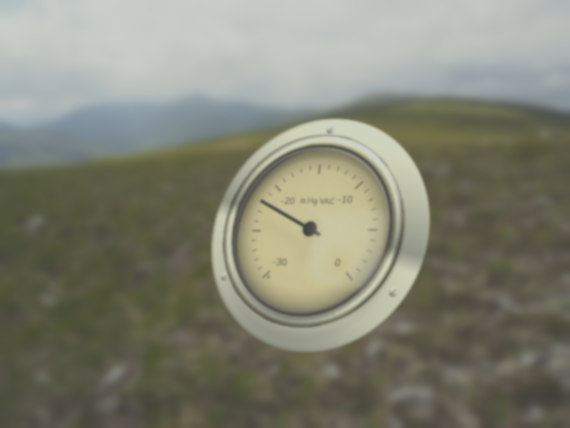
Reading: -22 inHg
